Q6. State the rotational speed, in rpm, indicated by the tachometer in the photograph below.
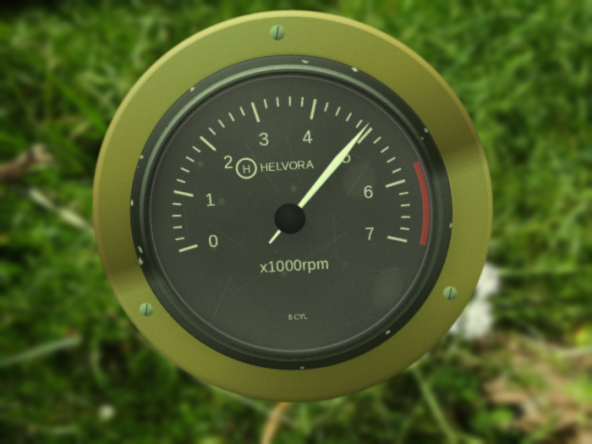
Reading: 4900 rpm
